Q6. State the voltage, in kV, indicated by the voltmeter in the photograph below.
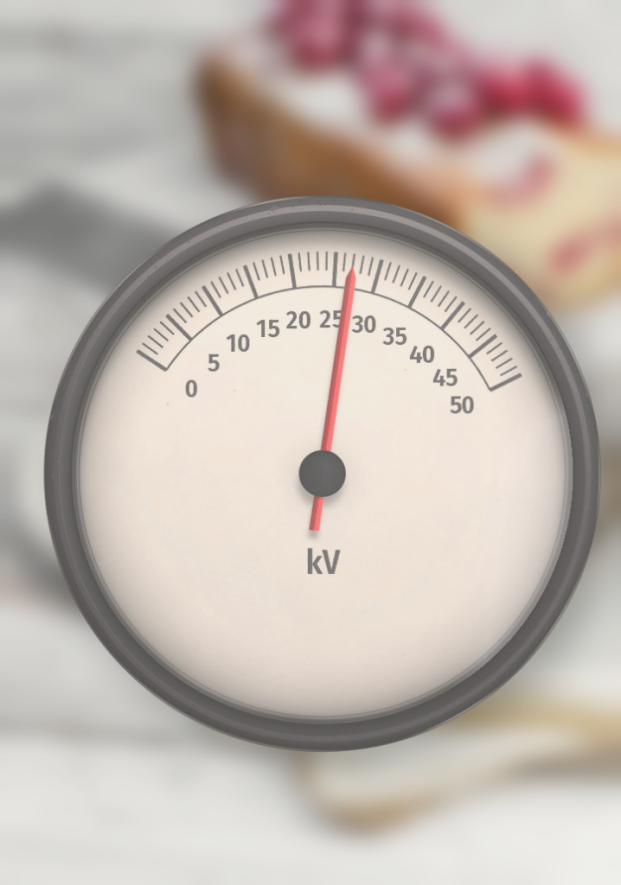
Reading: 27 kV
